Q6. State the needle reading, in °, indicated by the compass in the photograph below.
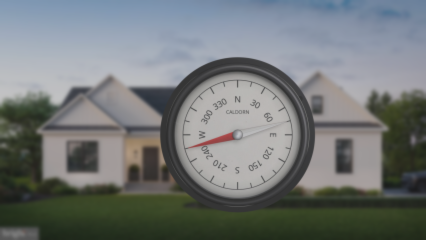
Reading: 255 °
